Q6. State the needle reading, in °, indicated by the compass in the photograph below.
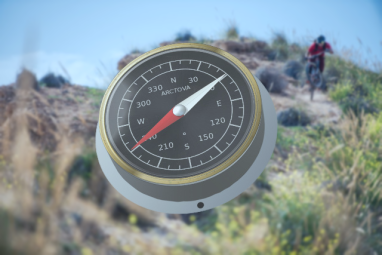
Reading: 240 °
